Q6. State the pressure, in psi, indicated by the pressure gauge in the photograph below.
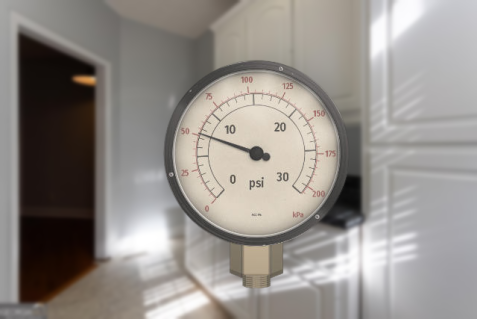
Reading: 7.5 psi
